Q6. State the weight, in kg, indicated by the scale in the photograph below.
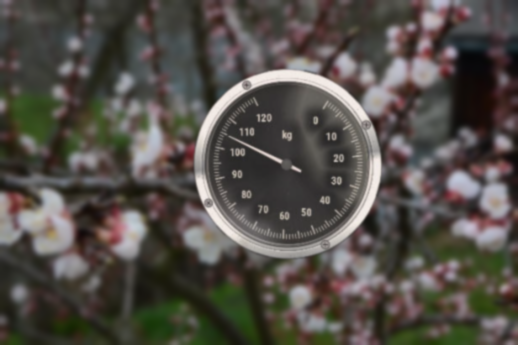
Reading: 105 kg
